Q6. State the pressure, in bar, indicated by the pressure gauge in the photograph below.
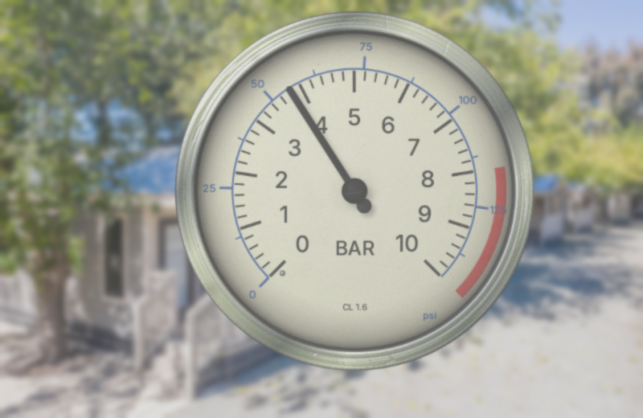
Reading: 3.8 bar
